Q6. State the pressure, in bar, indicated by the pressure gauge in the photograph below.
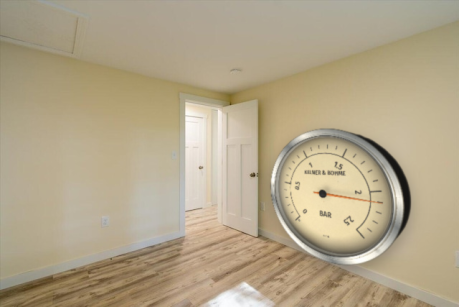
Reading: 2.1 bar
